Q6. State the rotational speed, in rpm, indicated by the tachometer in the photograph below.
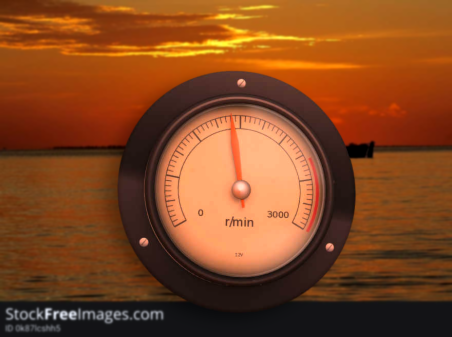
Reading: 1400 rpm
